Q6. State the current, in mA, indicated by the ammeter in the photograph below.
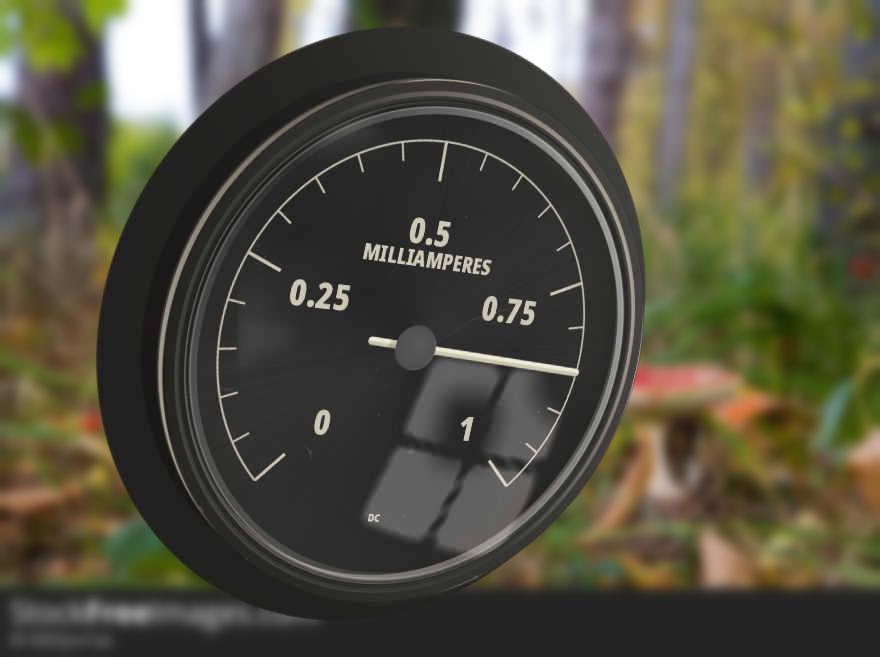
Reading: 0.85 mA
